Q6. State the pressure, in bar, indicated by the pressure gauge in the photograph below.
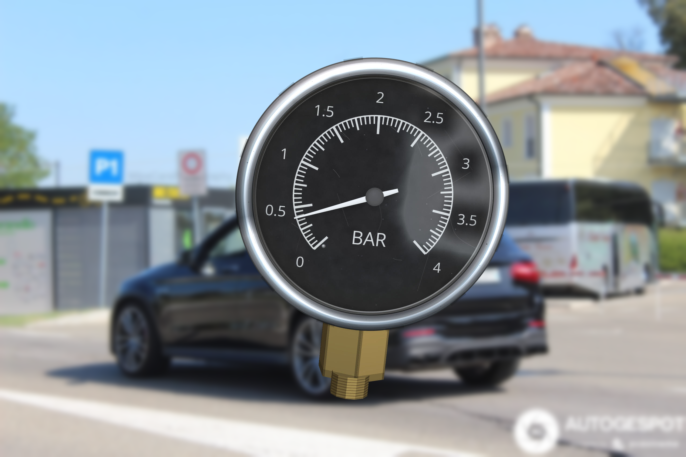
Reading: 0.4 bar
